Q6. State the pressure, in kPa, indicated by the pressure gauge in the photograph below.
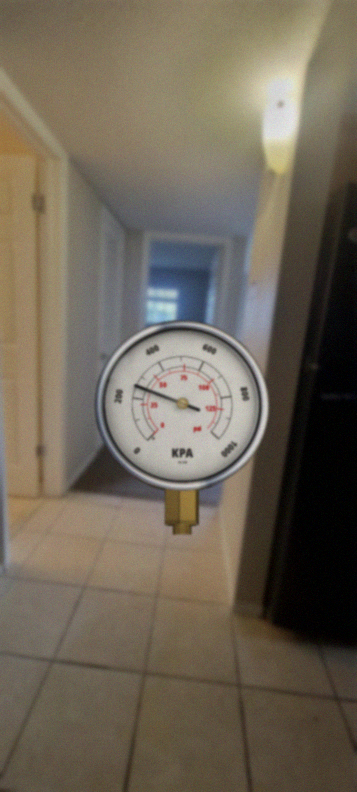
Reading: 250 kPa
